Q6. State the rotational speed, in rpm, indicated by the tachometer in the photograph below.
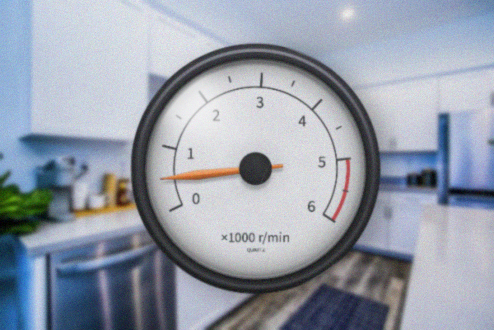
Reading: 500 rpm
